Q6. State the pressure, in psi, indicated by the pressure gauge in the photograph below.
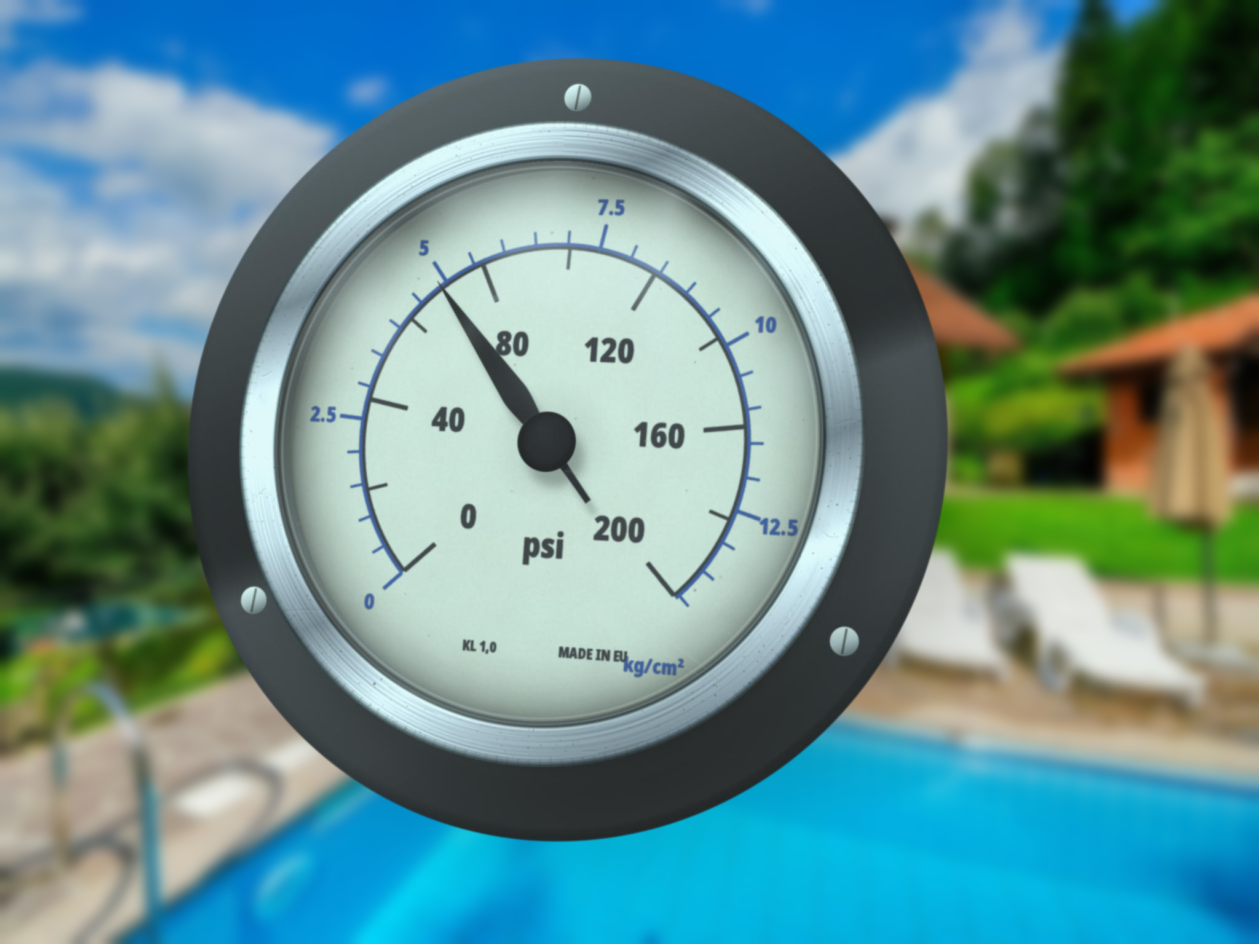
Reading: 70 psi
